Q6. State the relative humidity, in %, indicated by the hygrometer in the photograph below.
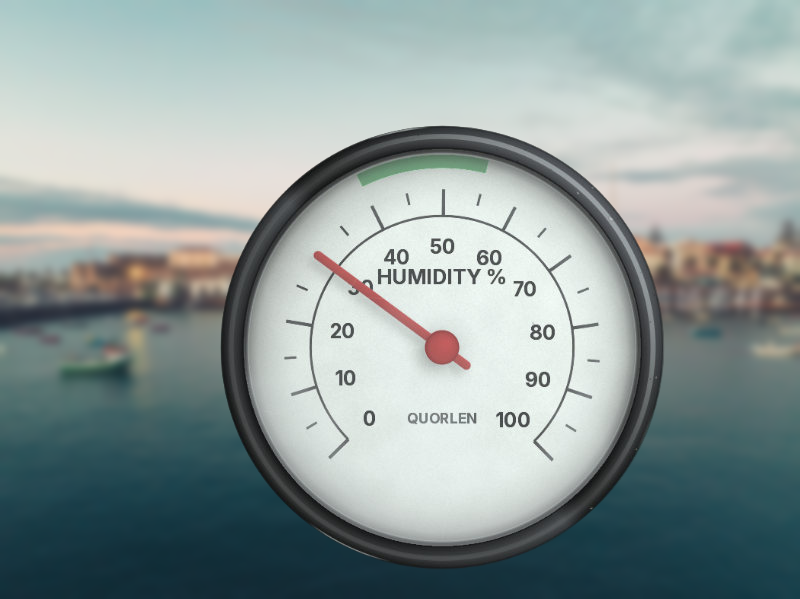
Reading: 30 %
